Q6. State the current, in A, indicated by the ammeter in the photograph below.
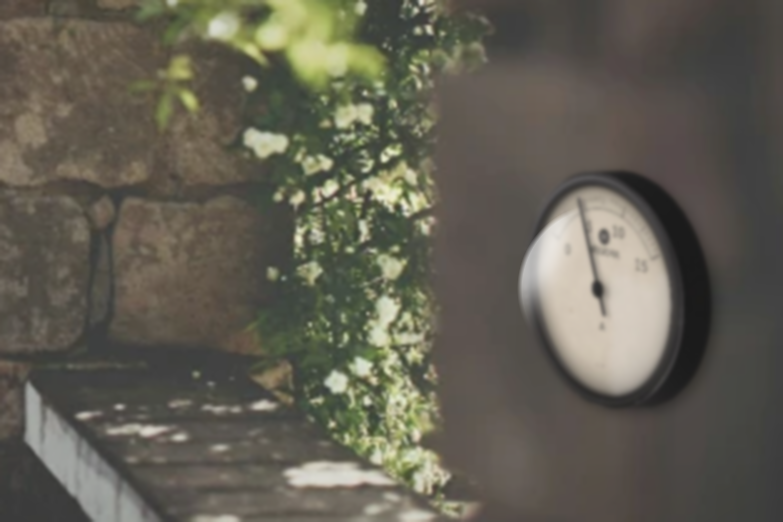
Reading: 5 A
